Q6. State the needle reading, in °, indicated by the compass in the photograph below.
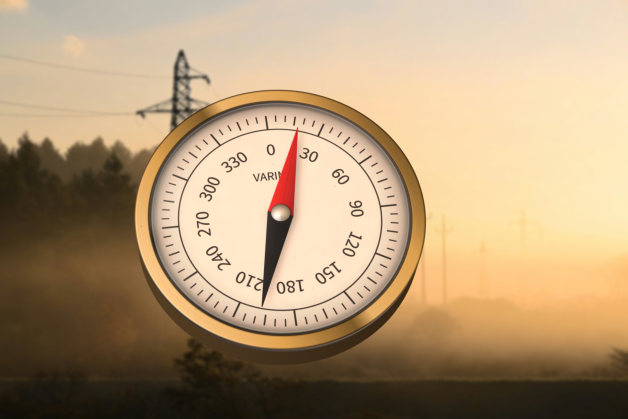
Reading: 17.5 °
